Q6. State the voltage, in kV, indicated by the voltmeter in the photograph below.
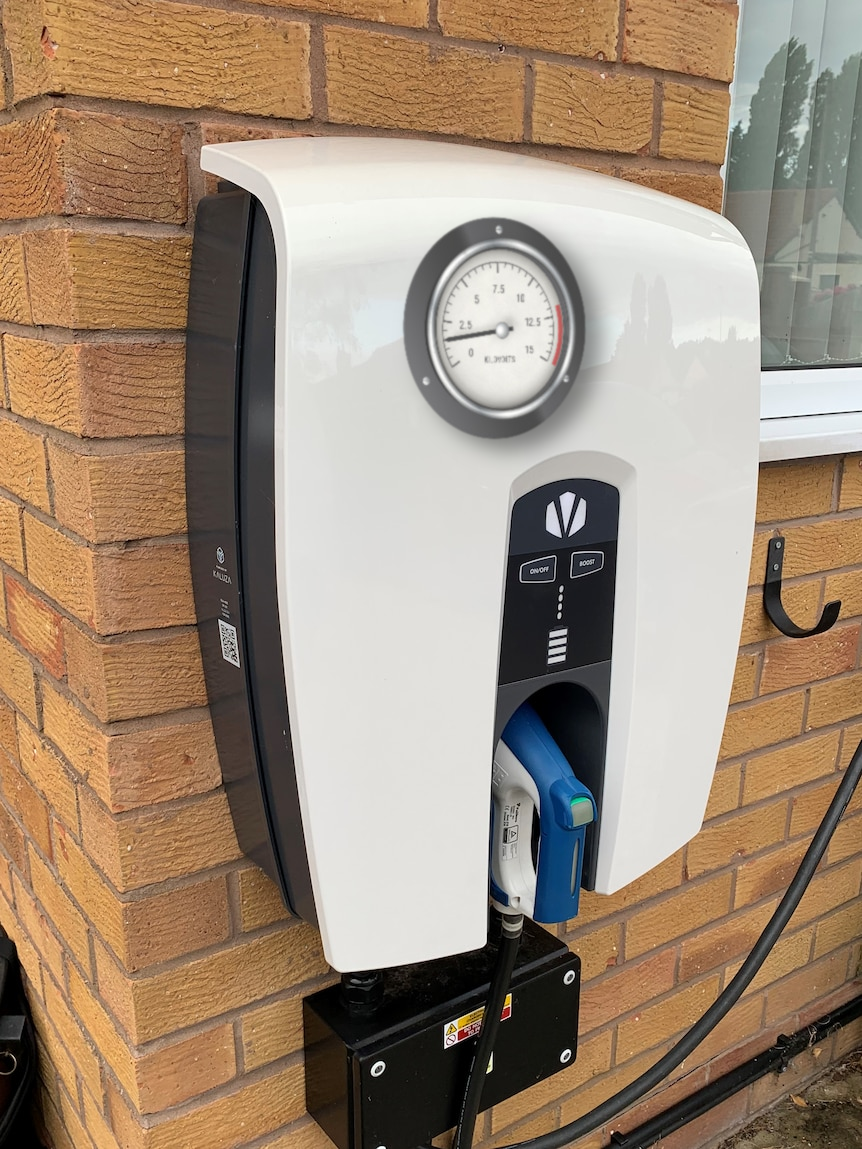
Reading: 1.5 kV
